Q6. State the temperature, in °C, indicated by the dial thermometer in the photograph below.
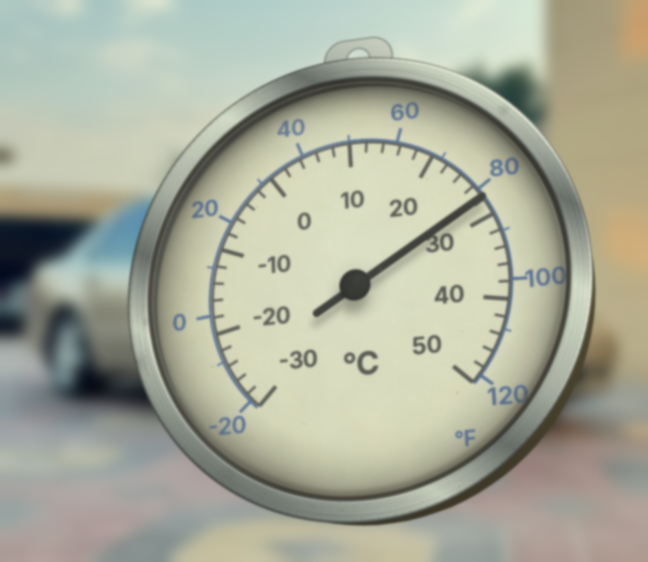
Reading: 28 °C
